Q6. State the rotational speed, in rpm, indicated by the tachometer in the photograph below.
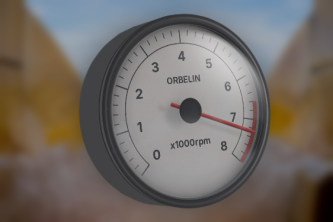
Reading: 7300 rpm
